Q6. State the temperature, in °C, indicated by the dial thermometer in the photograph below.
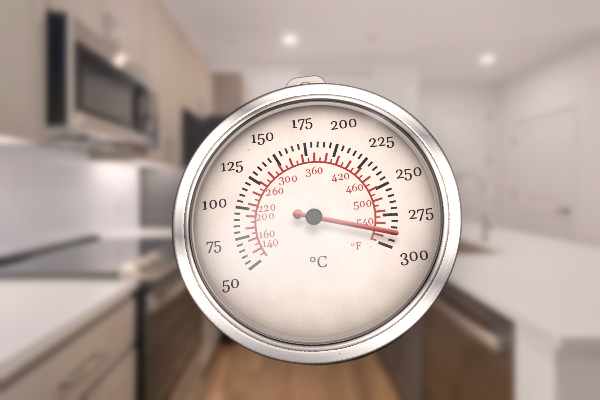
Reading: 290 °C
